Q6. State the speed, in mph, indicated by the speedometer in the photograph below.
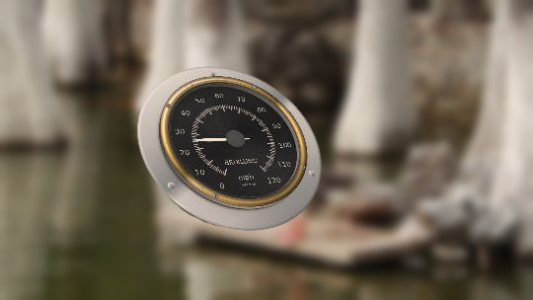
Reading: 25 mph
